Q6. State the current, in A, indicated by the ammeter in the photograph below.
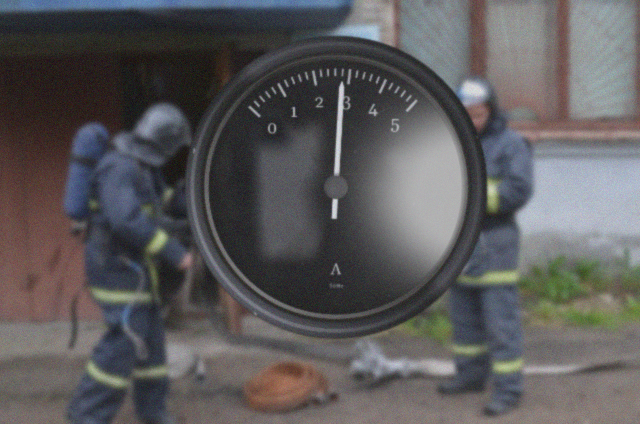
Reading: 2.8 A
